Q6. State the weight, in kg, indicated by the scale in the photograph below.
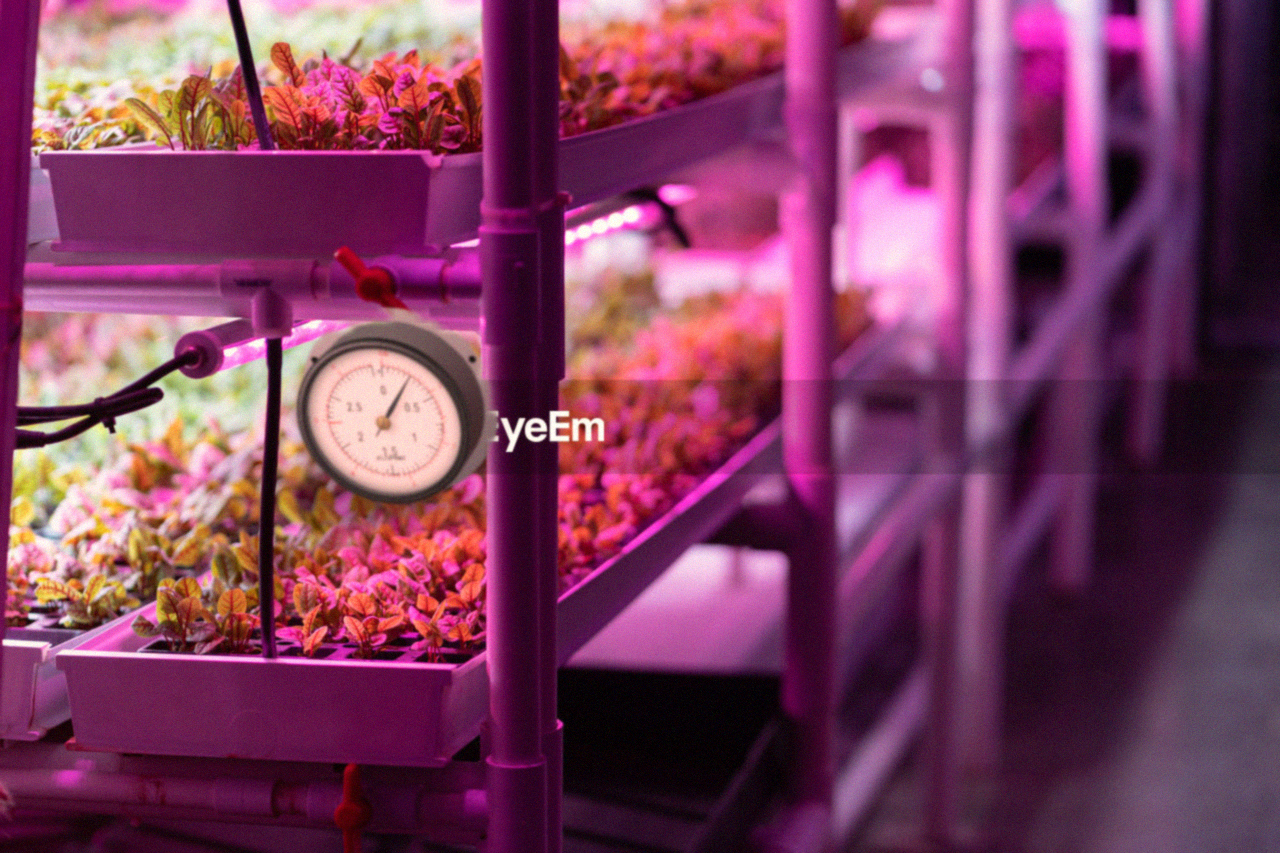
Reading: 0.25 kg
